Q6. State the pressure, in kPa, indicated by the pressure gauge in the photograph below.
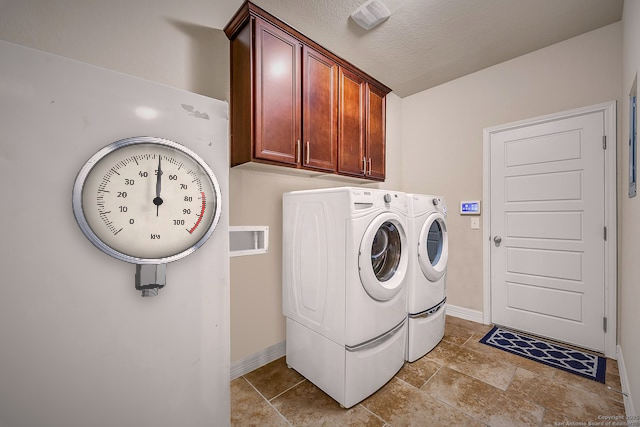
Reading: 50 kPa
